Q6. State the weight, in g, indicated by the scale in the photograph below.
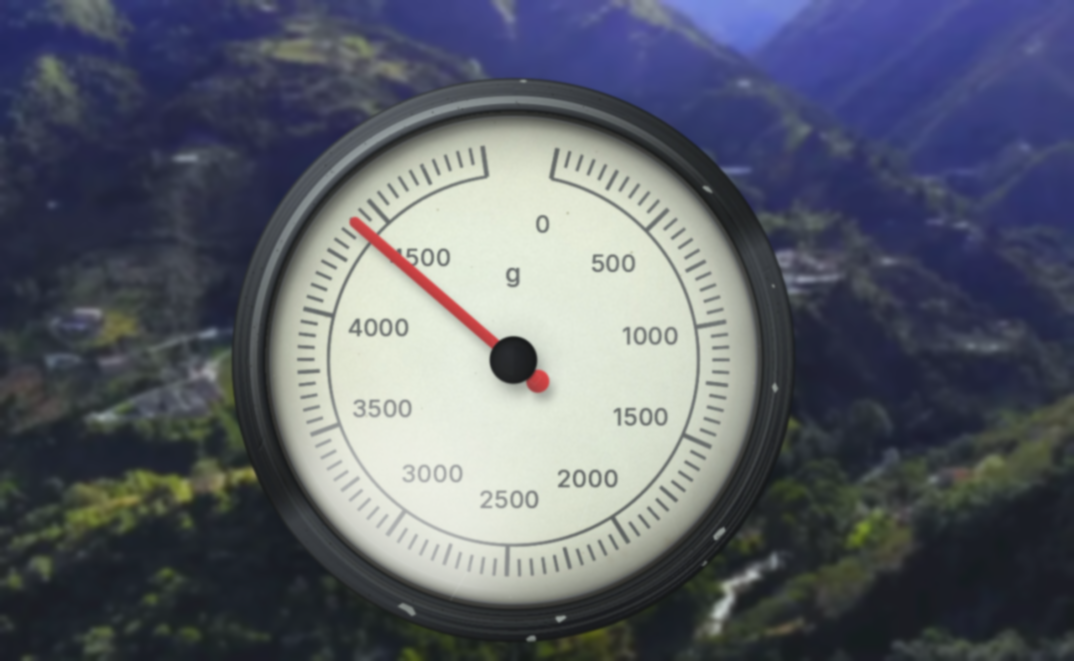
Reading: 4400 g
